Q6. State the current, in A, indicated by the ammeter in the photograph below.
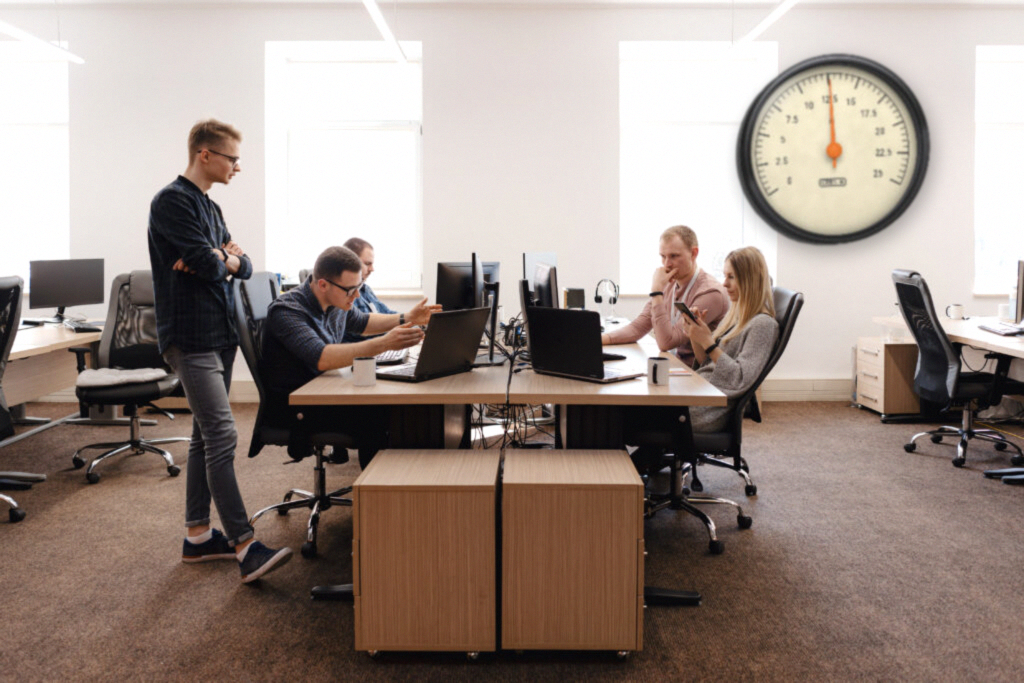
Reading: 12.5 A
